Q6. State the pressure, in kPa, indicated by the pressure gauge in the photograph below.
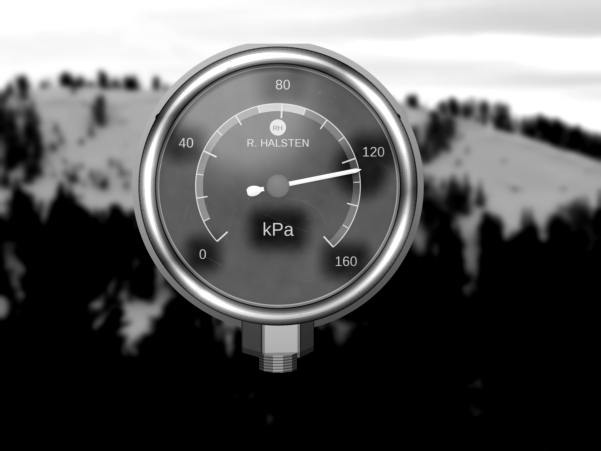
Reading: 125 kPa
